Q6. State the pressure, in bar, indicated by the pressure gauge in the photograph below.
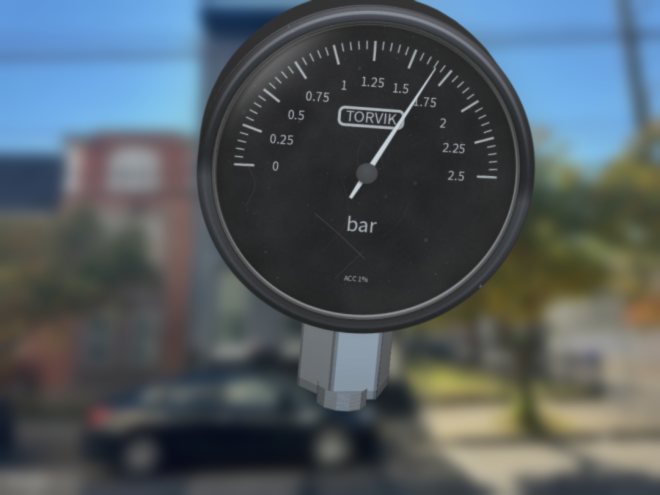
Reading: 1.65 bar
